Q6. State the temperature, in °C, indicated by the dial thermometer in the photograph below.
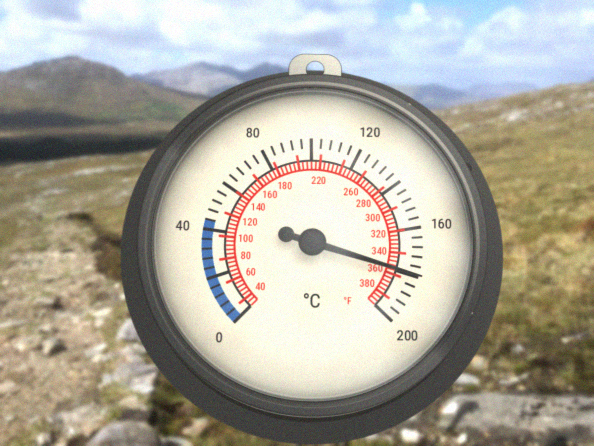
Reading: 180 °C
